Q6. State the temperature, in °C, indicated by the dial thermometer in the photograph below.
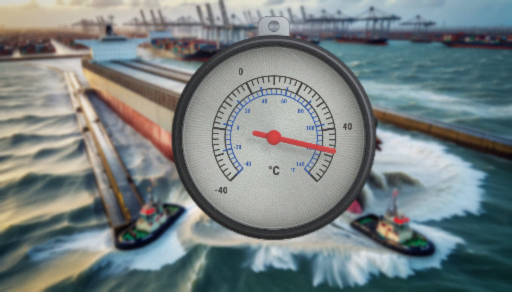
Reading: 48 °C
